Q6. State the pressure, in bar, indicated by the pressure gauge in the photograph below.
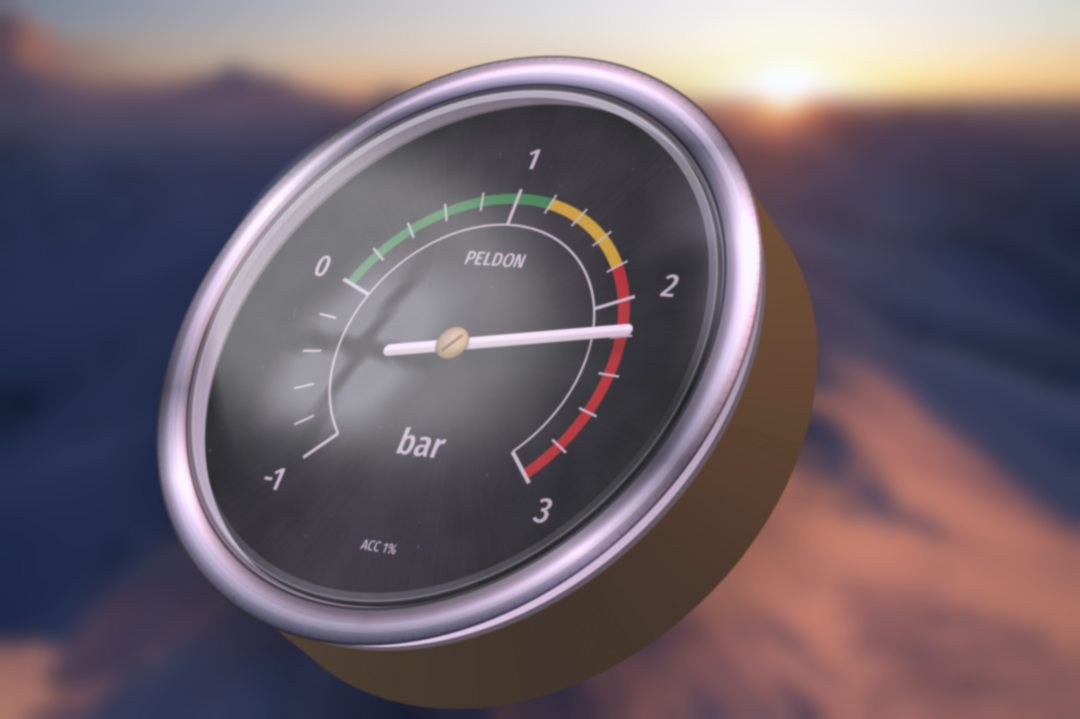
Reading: 2.2 bar
